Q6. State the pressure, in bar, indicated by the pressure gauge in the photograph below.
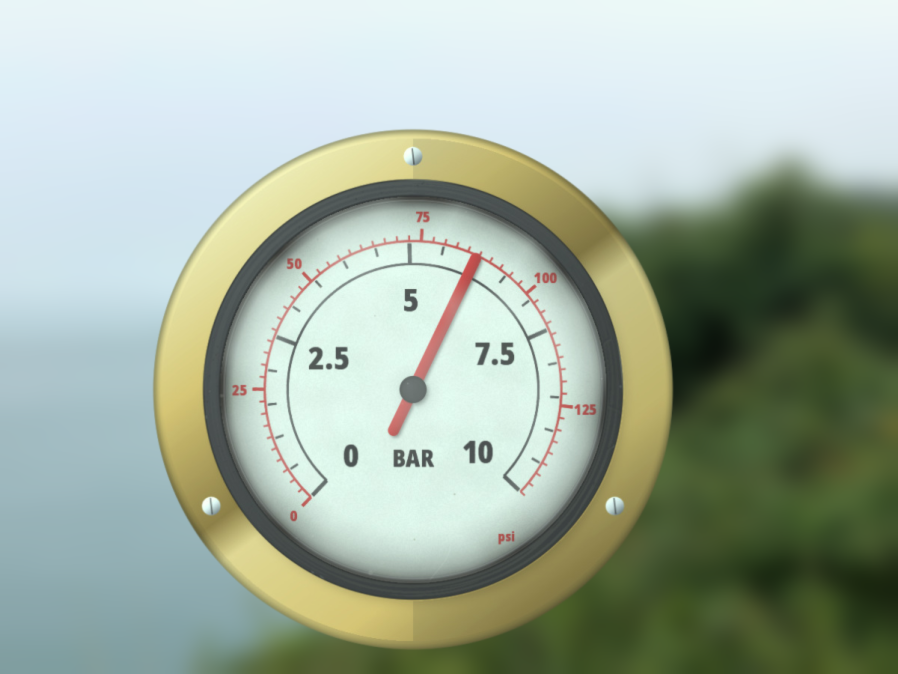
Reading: 6 bar
